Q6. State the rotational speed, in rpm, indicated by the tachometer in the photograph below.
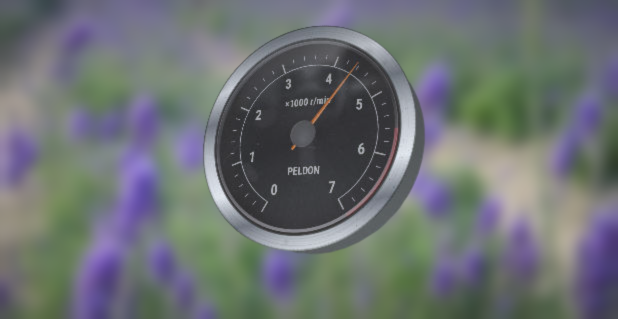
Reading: 4400 rpm
